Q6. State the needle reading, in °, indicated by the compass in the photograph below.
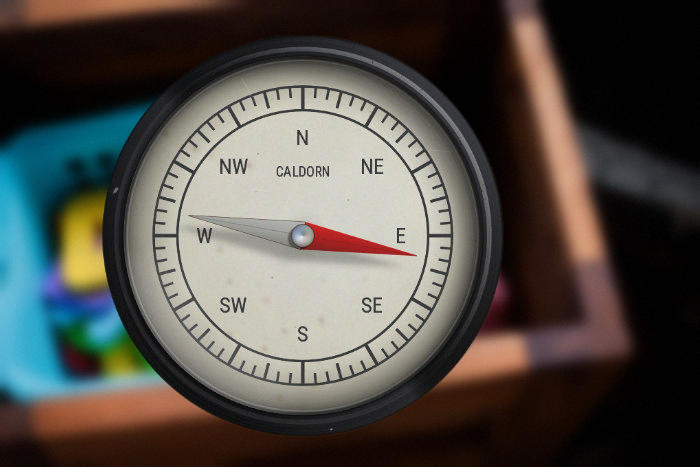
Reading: 100 °
